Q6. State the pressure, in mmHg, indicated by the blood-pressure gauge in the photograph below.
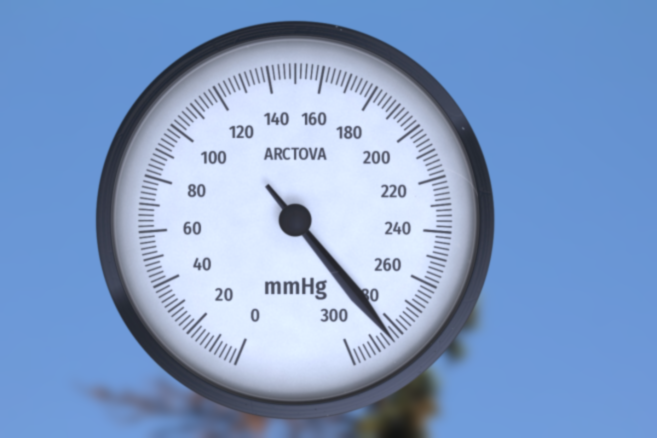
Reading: 284 mmHg
